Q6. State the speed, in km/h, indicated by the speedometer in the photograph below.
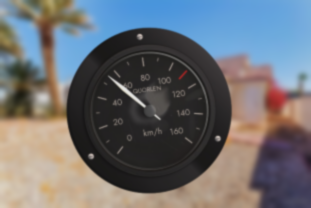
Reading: 55 km/h
